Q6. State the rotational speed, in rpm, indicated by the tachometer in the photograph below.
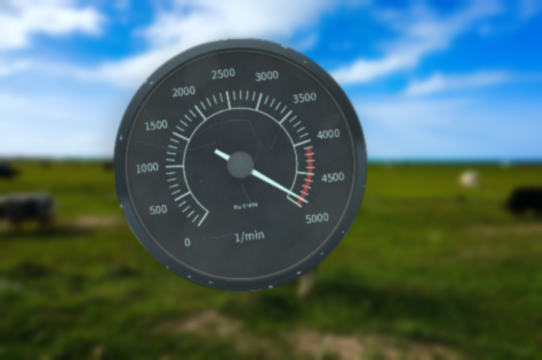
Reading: 4900 rpm
